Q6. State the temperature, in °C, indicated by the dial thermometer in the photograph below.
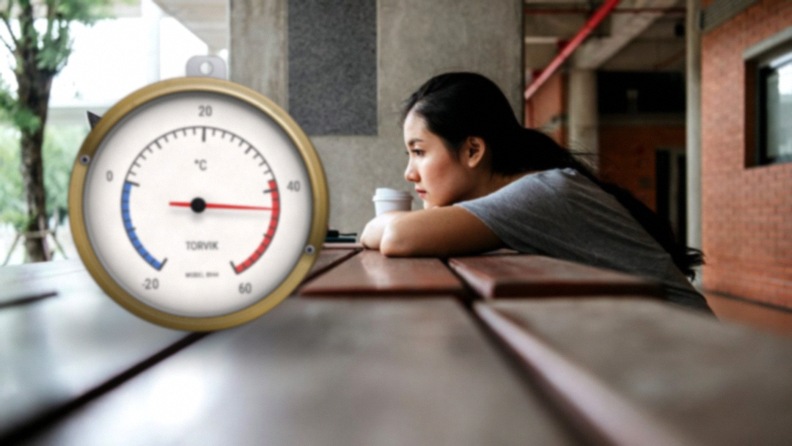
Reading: 44 °C
